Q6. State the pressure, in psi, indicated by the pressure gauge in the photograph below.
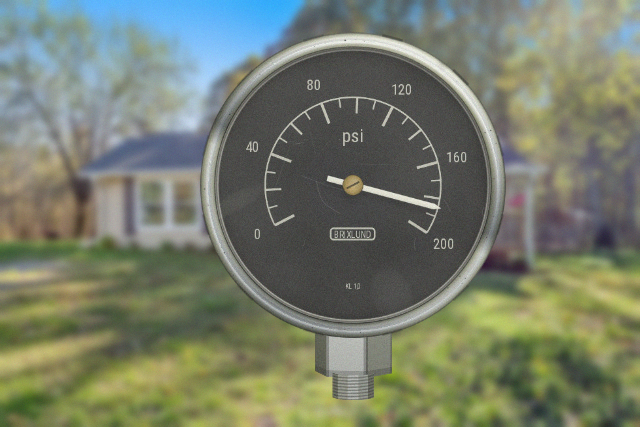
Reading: 185 psi
